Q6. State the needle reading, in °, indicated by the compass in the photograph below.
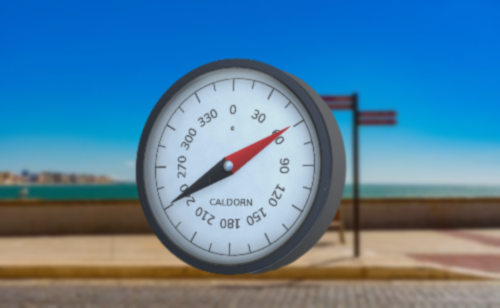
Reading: 60 °
